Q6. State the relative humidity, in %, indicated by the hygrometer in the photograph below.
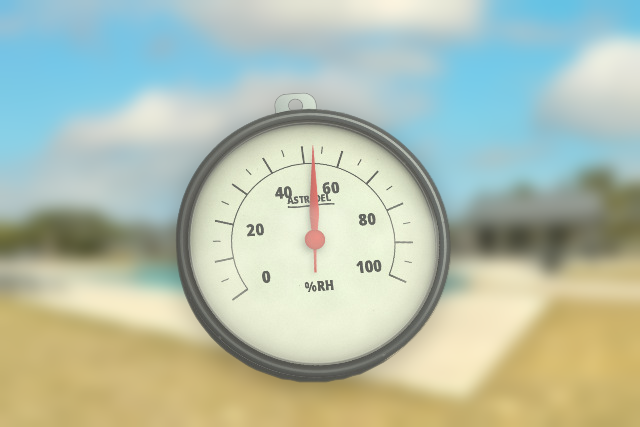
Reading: 52.5 %
